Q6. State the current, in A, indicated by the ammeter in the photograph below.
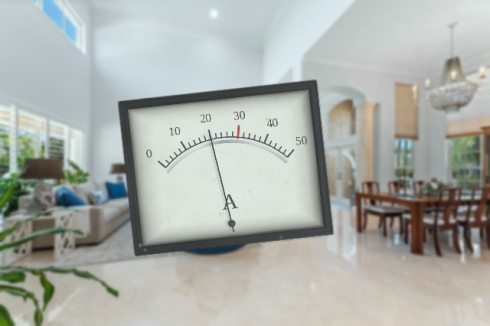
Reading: 20 A
